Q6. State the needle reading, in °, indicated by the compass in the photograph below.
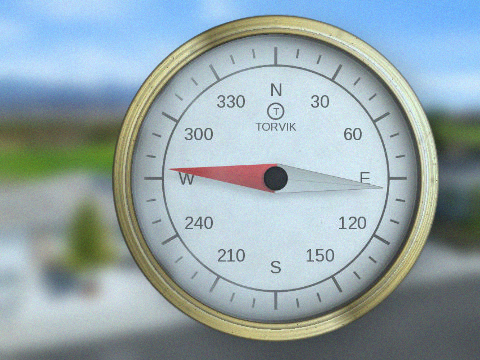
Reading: 275 °
